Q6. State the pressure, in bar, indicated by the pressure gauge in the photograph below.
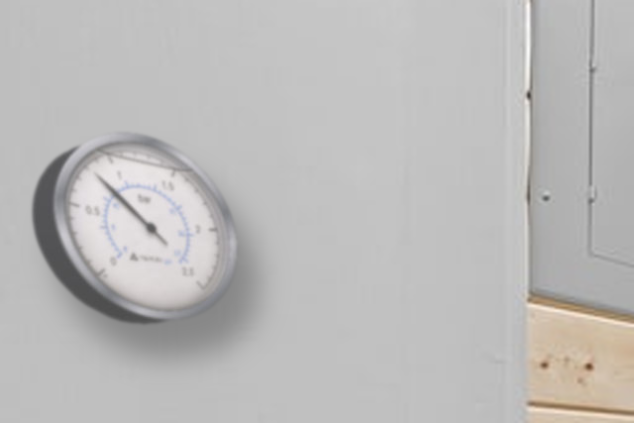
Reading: 0.8 bar
